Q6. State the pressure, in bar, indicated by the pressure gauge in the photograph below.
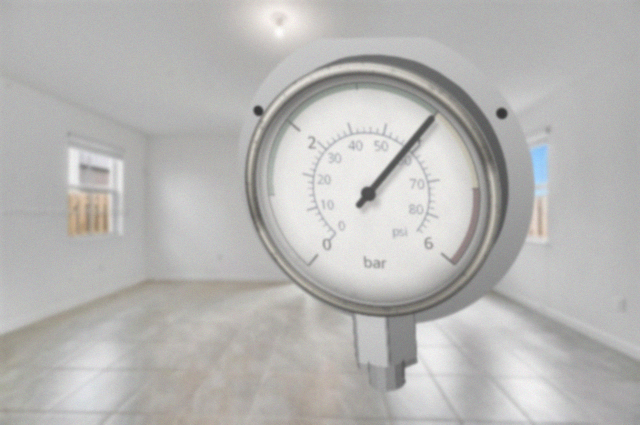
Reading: 4 bar
